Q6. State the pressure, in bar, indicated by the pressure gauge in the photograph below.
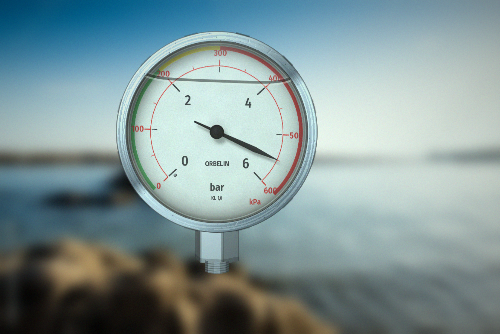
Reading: 5.5 bar
